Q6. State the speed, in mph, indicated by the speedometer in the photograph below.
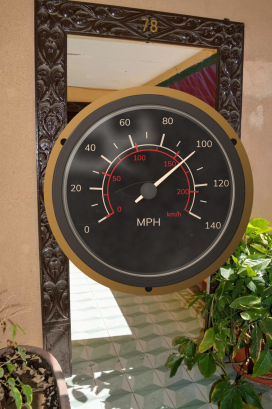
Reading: 100 mph
